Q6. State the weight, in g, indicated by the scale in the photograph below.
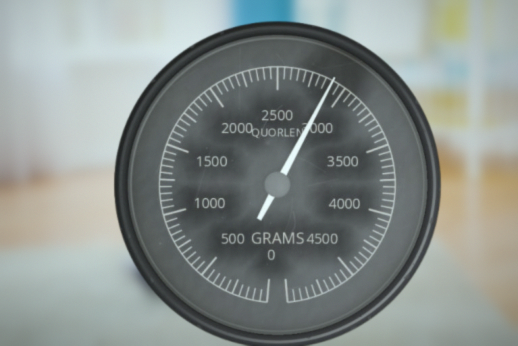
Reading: 2900 g
